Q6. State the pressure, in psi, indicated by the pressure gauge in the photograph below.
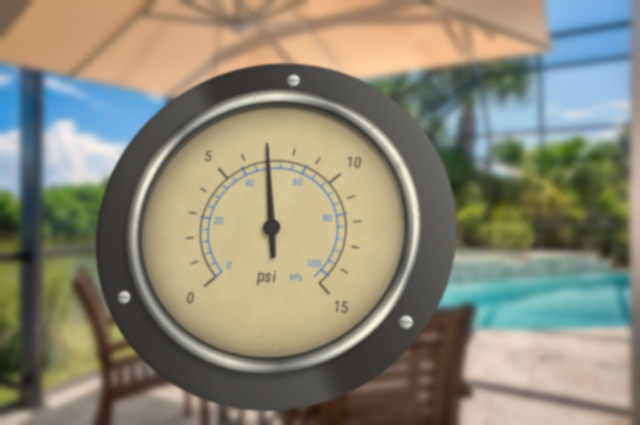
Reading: 7 psi
